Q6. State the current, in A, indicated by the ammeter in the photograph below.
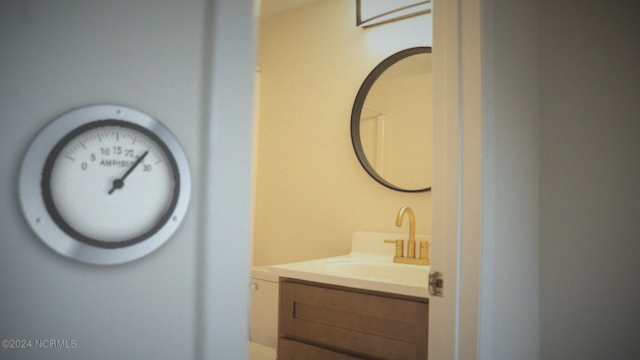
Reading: 25 A
